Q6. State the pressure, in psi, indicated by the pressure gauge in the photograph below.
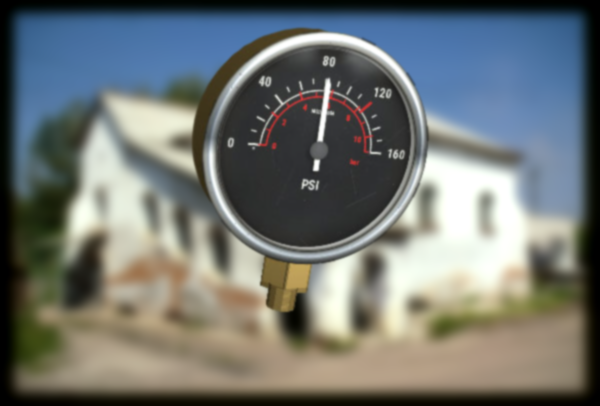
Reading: 80 psi
